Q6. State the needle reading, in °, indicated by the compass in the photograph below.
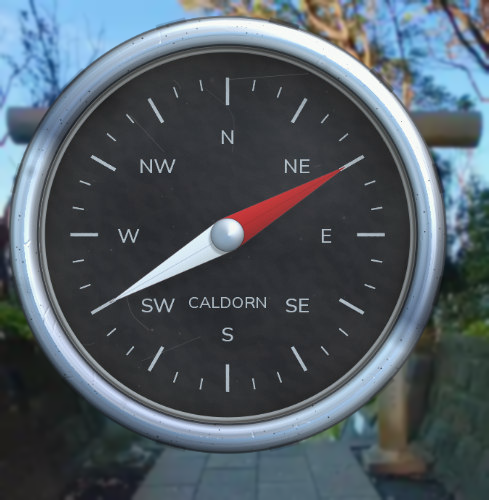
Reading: 60 °
